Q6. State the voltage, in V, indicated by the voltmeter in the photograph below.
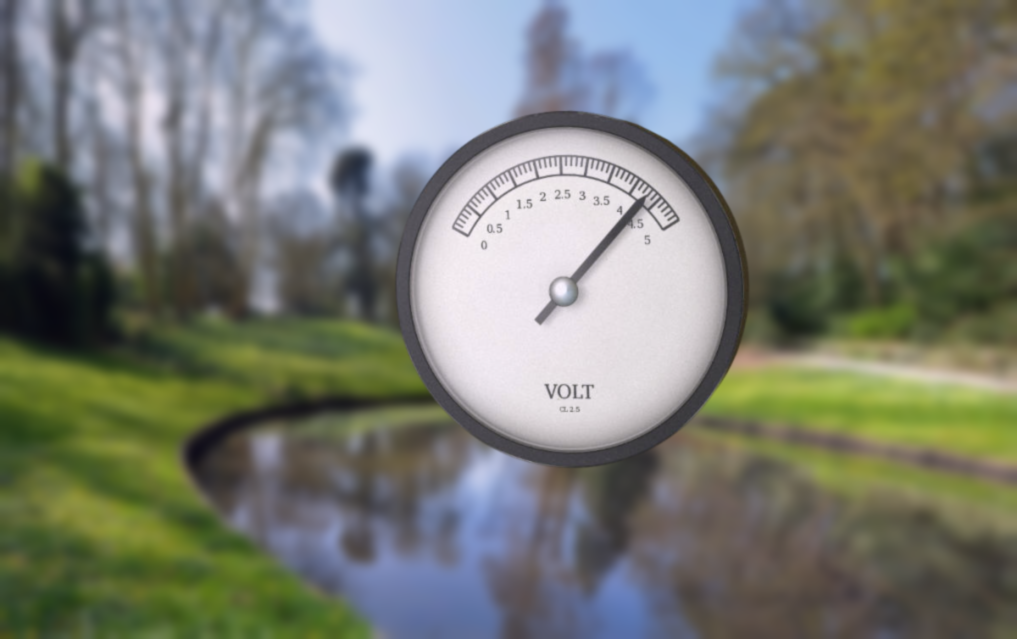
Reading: 4.3 V
